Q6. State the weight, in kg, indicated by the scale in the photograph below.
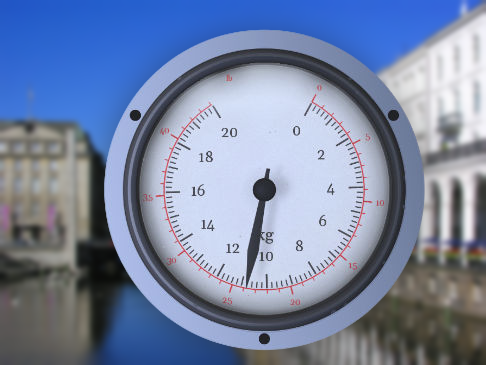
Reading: 10.8 kg
